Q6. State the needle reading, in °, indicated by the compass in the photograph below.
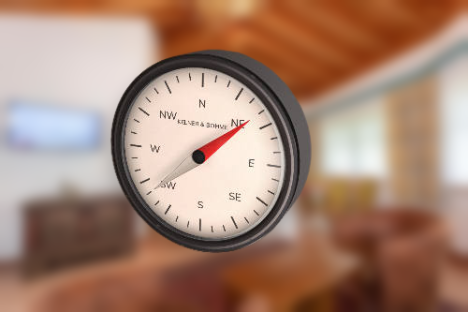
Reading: 50 °
